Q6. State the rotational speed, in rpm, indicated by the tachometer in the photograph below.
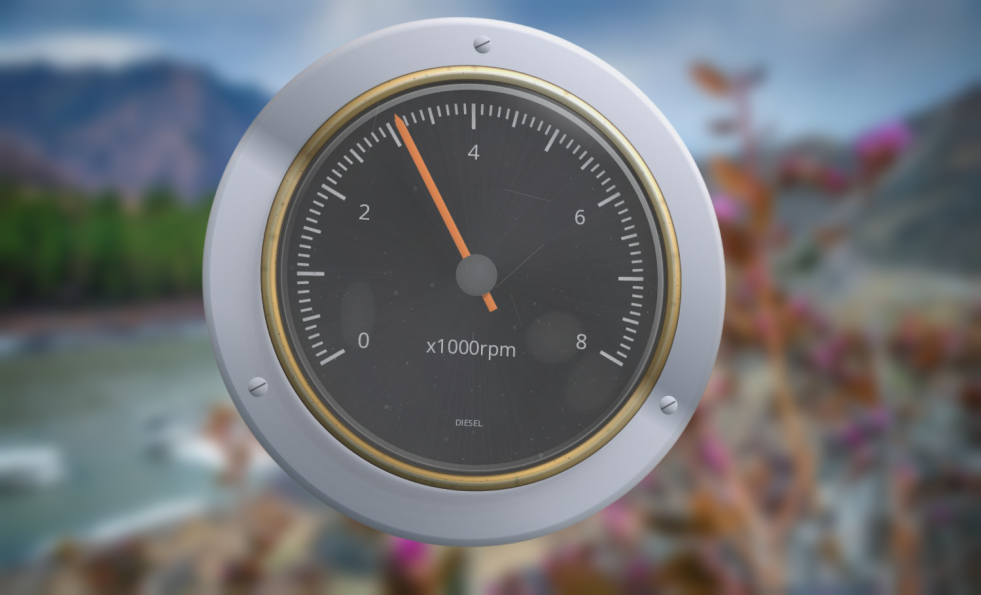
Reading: 3100 rpm
